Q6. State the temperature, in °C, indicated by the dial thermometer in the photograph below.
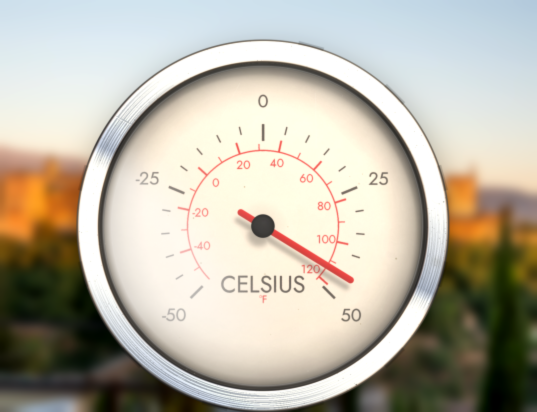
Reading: 45 °C
